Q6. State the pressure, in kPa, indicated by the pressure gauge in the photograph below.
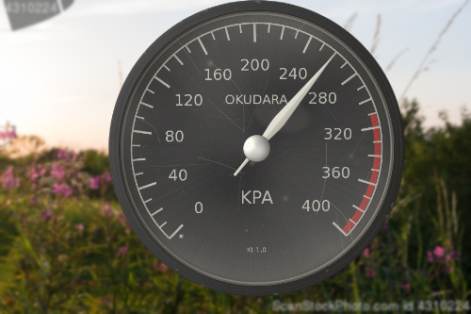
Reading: 260 kPa
